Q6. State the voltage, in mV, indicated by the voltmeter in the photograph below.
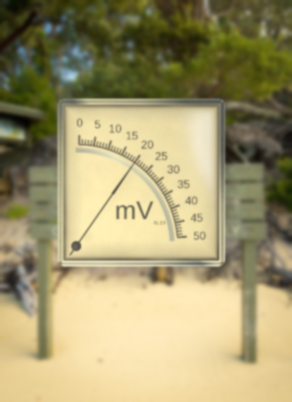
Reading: 20 mV
